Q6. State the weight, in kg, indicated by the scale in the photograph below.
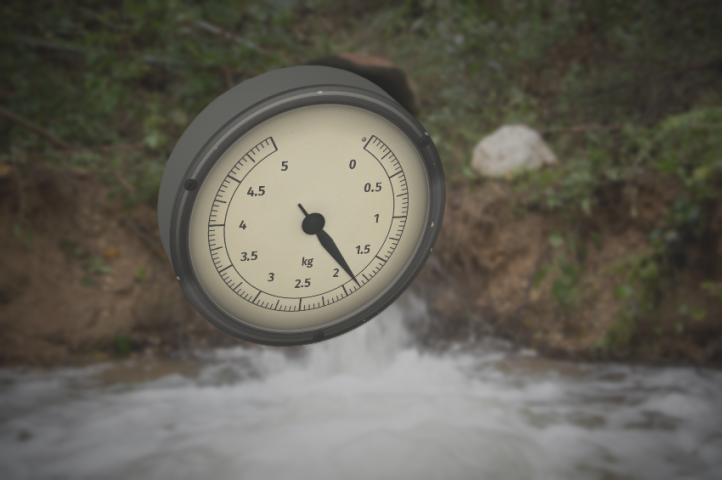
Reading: 1.85 kg
